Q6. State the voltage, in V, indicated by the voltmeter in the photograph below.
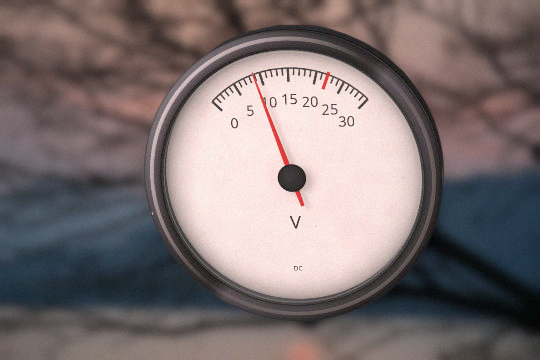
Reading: 9 V
